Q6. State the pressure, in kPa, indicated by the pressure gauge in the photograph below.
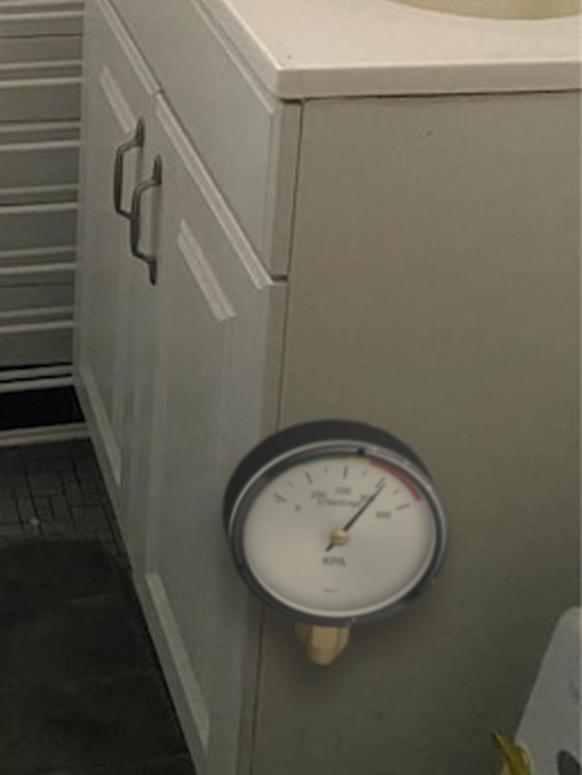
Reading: 300 kPa
